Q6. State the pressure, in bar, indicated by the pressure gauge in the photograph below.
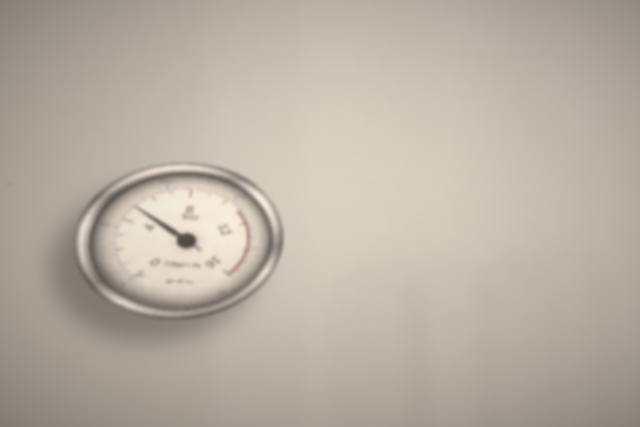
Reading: 5 bar
